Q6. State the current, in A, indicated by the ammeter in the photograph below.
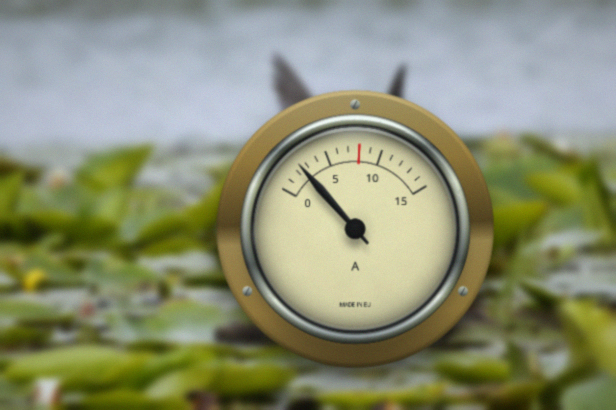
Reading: 2.5 A
